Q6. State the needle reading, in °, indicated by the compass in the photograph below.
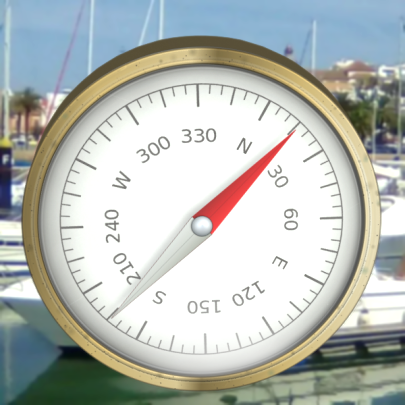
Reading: 15 °
